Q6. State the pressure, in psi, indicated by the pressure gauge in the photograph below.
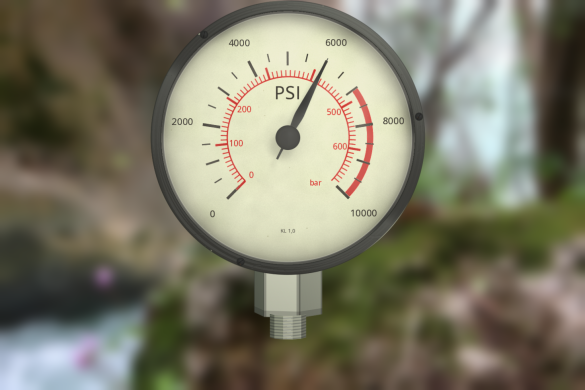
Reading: 6000 psi
